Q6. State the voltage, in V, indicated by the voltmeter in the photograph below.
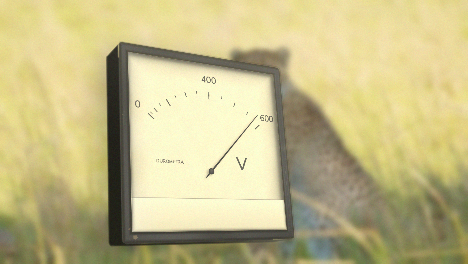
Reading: 575 V
